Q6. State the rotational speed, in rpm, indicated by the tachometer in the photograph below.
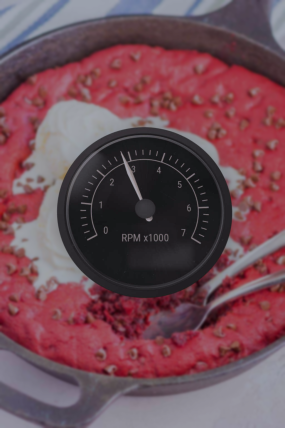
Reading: 2800 rpm
